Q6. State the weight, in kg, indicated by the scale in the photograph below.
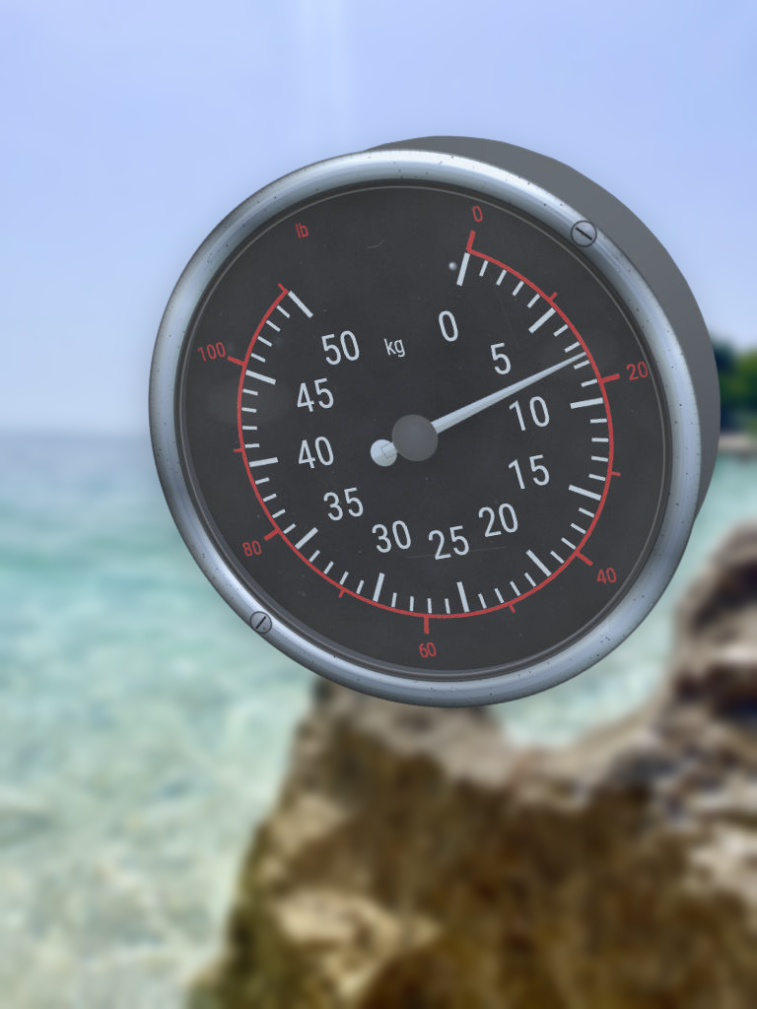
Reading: 7.5 kg
